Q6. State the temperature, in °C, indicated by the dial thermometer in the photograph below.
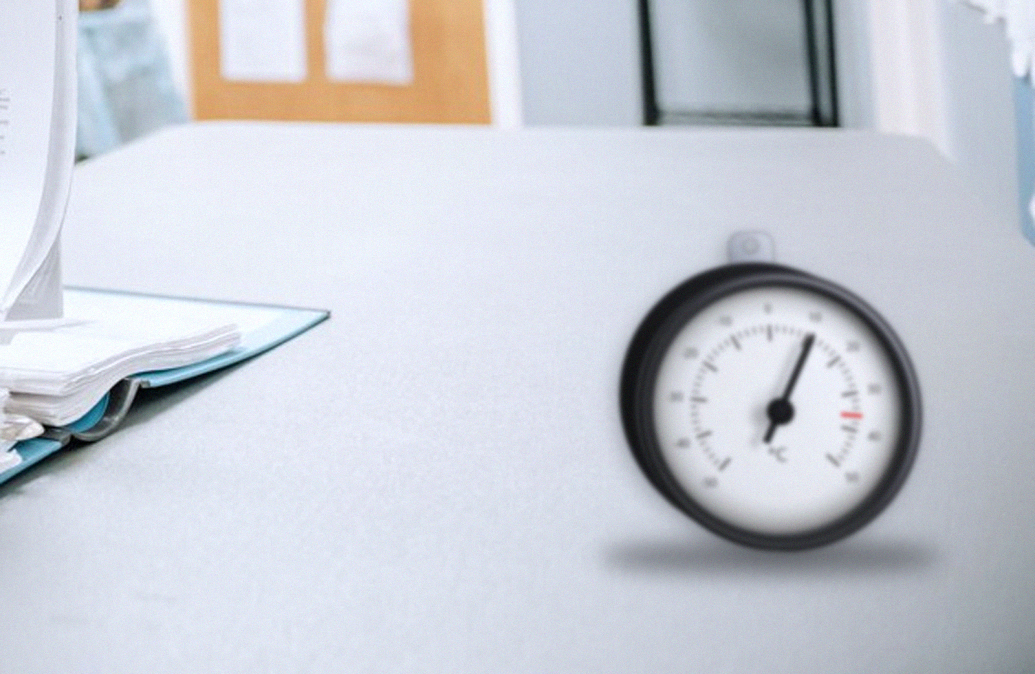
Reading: 10 °C
